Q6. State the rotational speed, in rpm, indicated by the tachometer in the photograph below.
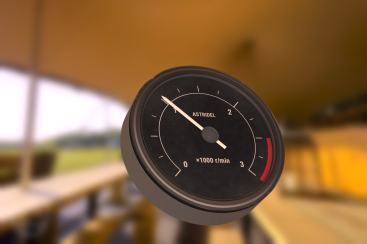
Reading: 1000 rpm
